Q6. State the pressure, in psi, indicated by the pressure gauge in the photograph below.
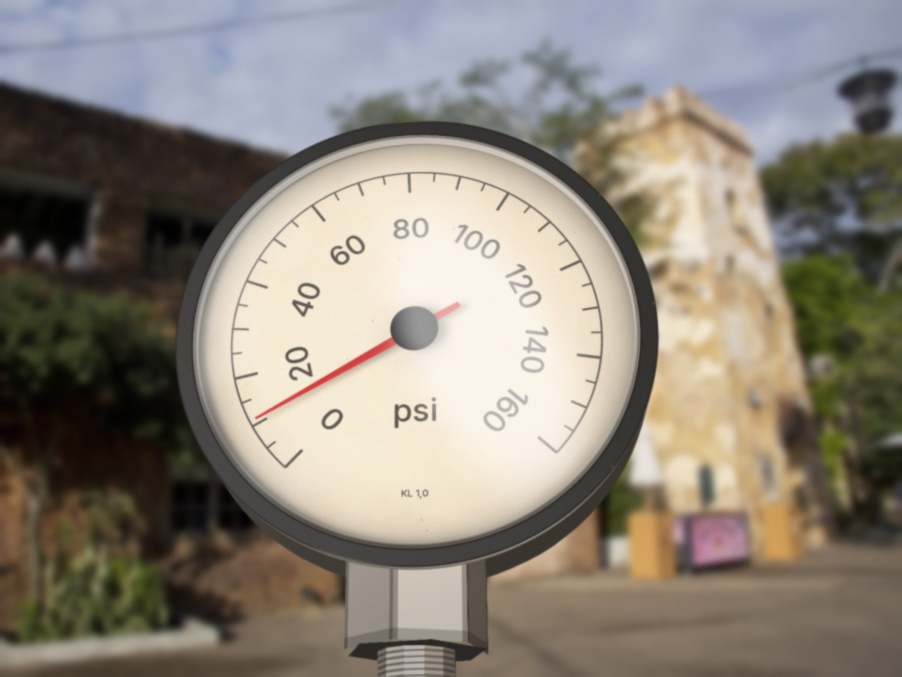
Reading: 10 psi
